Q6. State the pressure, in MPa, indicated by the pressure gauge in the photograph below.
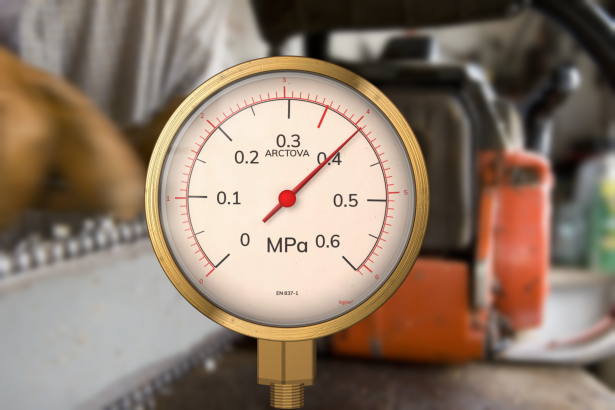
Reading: 0.4 MPa
